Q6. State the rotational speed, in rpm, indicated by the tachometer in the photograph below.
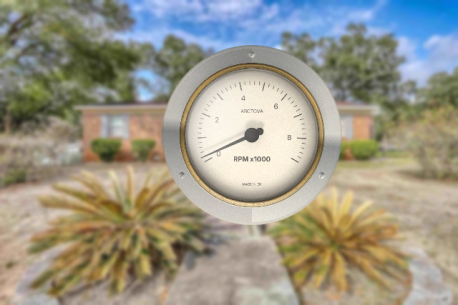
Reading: 200 rpm
